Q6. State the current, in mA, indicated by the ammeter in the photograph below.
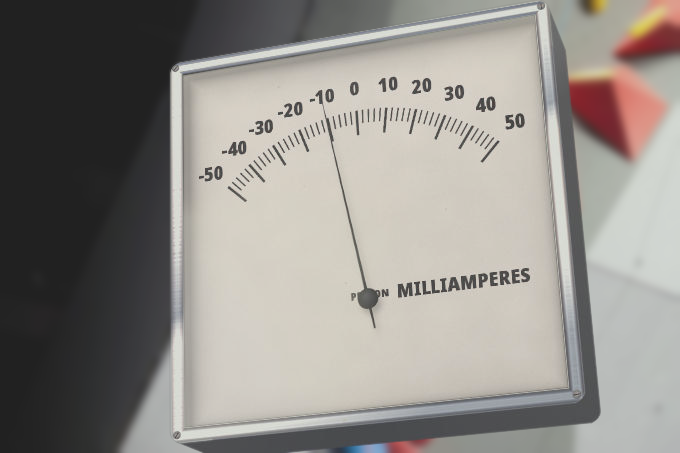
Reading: -10 mA
